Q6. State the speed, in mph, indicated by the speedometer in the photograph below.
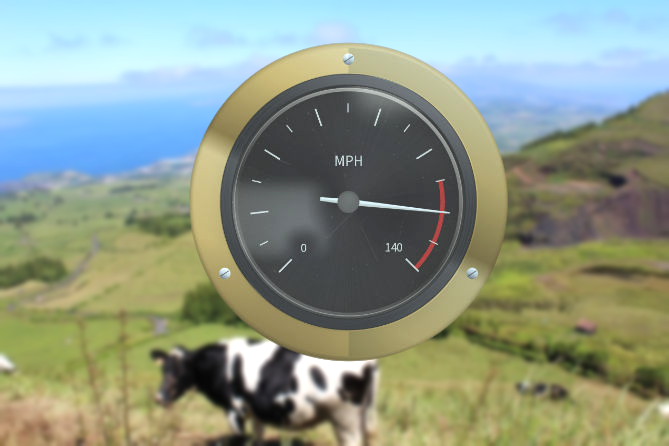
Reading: 120 mph
